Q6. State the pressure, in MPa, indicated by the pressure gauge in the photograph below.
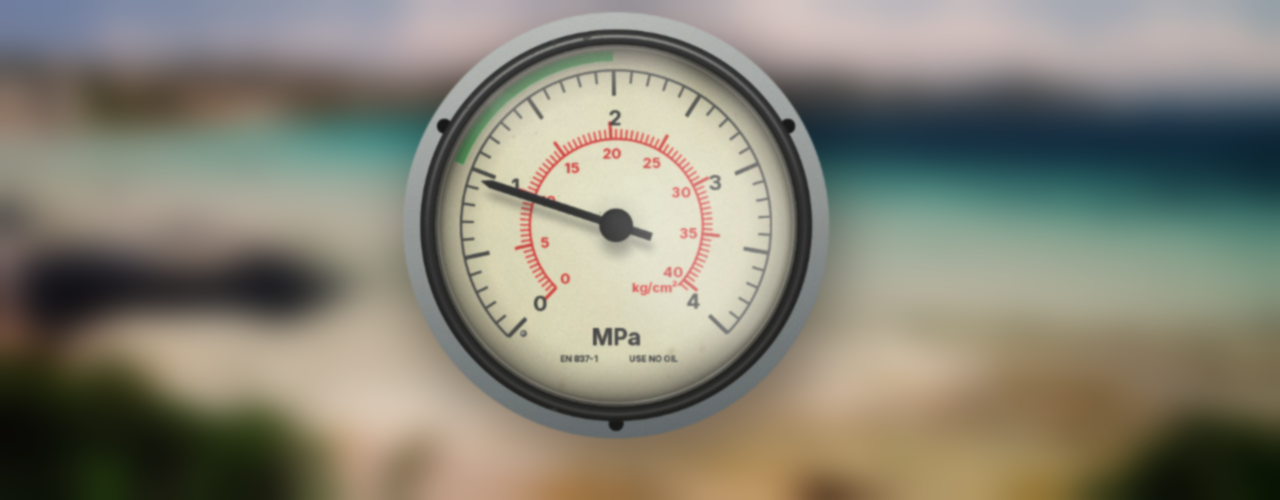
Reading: 0.95 MPa
